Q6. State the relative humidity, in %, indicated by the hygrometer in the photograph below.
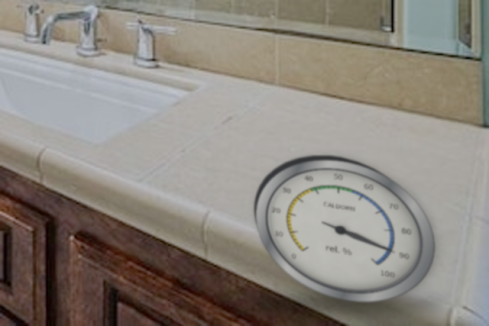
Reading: 90 %
